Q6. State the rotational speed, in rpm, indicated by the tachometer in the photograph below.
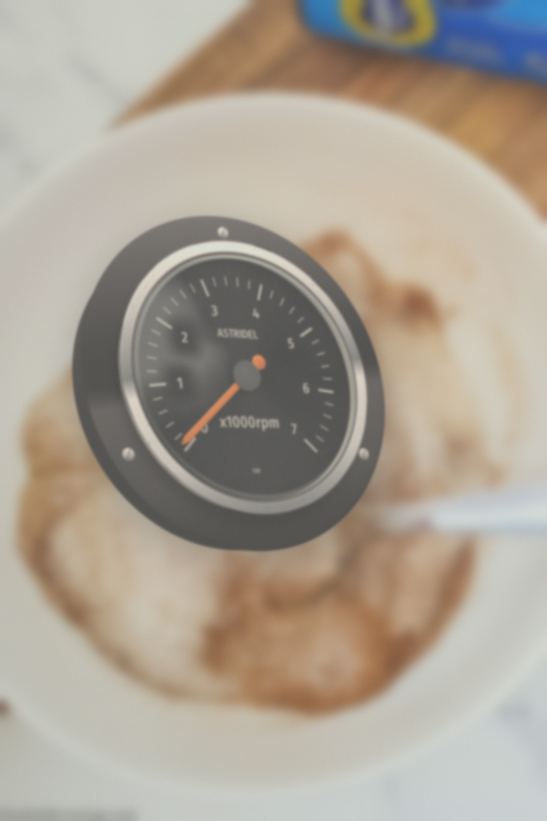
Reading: 100 rpm
